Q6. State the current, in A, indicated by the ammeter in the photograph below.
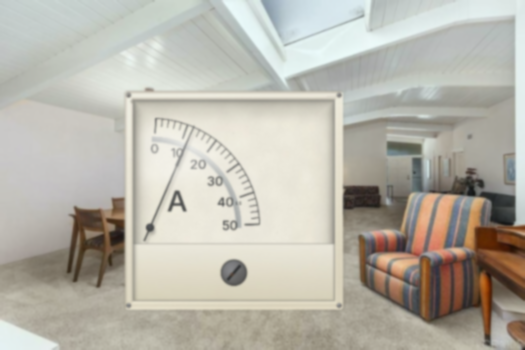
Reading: 12 A
